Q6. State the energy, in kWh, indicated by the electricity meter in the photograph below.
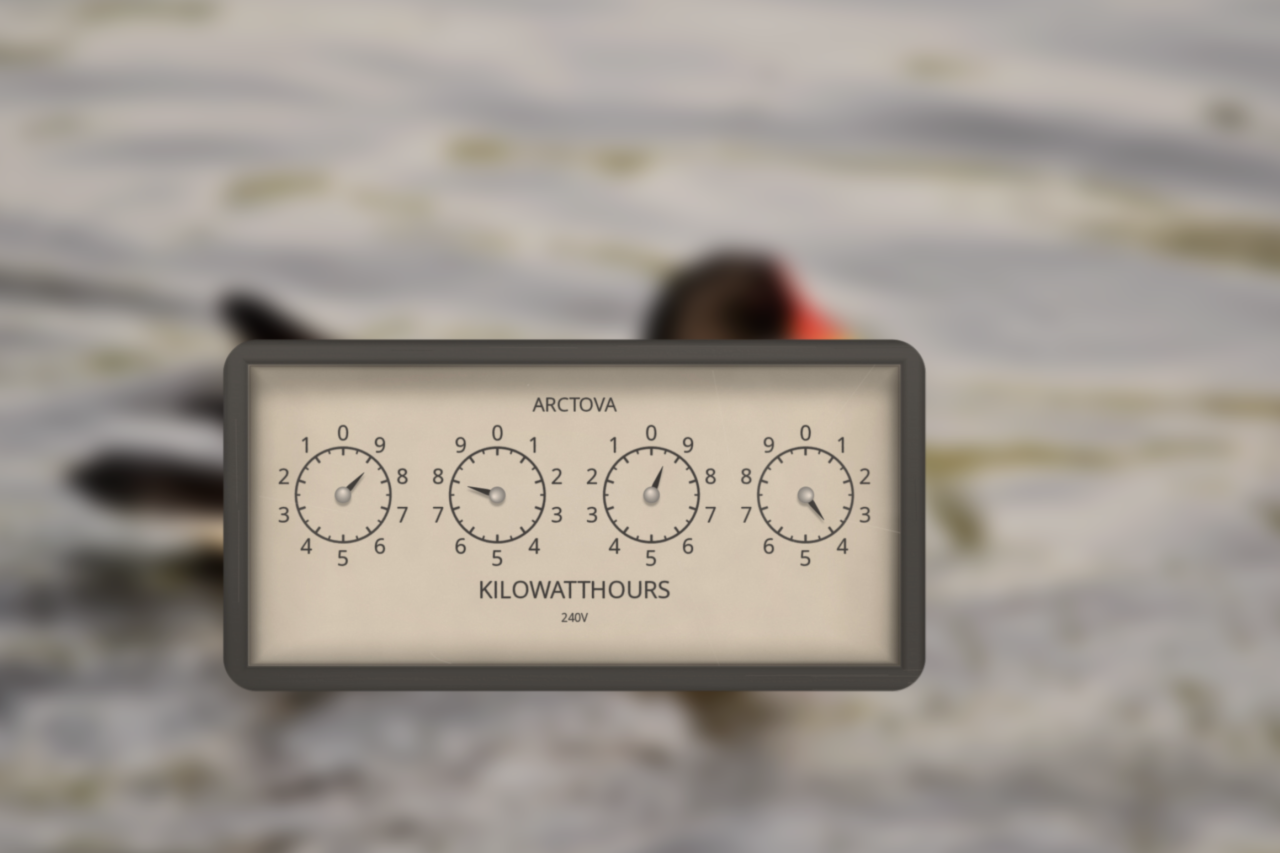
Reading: 8794 kWh
